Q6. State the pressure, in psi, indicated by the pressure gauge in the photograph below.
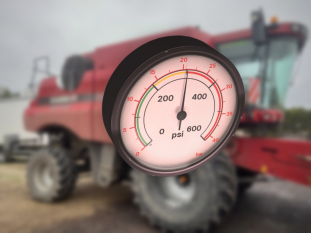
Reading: 300 psi
